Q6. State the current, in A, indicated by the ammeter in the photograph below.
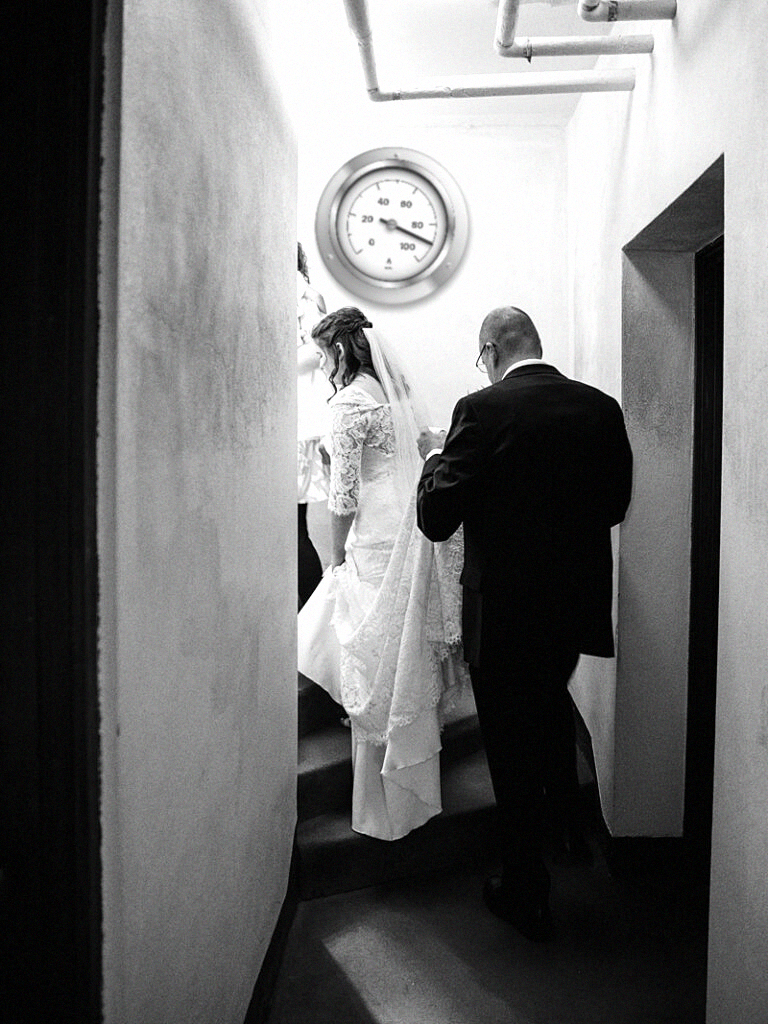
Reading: 90 A
